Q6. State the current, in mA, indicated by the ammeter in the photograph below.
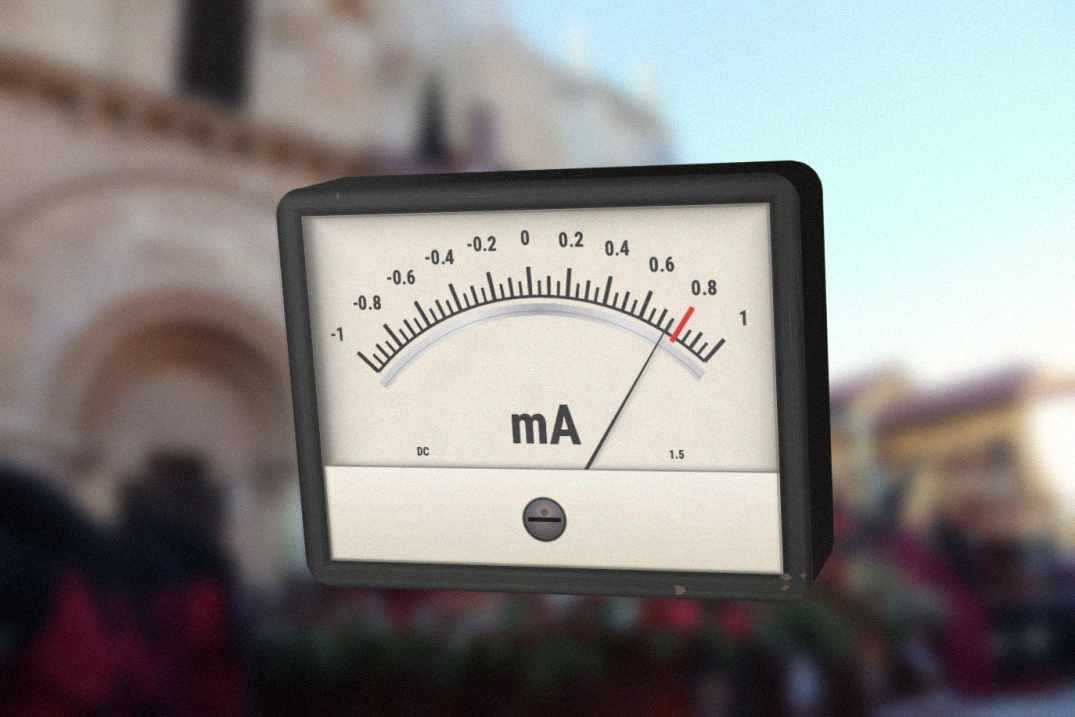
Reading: 0.75 mA
